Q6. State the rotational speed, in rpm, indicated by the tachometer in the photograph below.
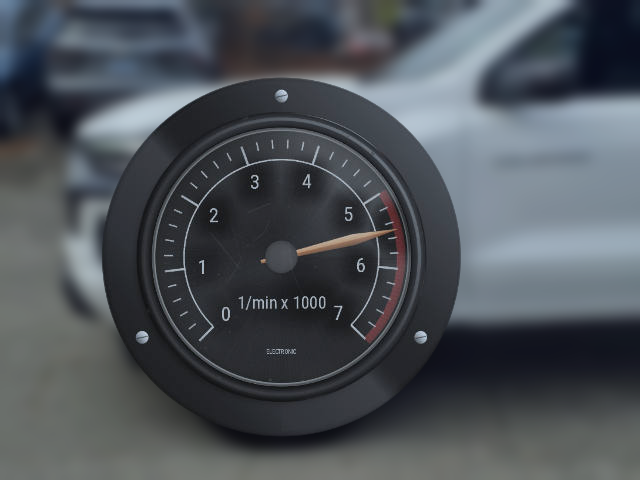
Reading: 5500 rpm
